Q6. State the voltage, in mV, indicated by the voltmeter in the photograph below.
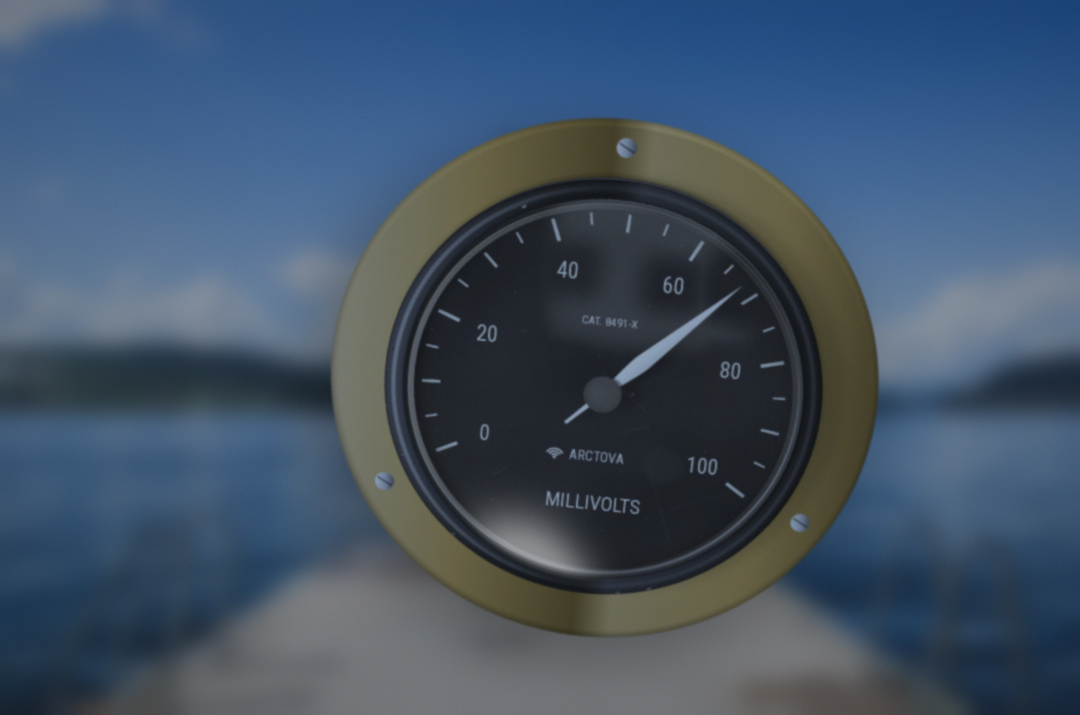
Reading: 67.5 mV
